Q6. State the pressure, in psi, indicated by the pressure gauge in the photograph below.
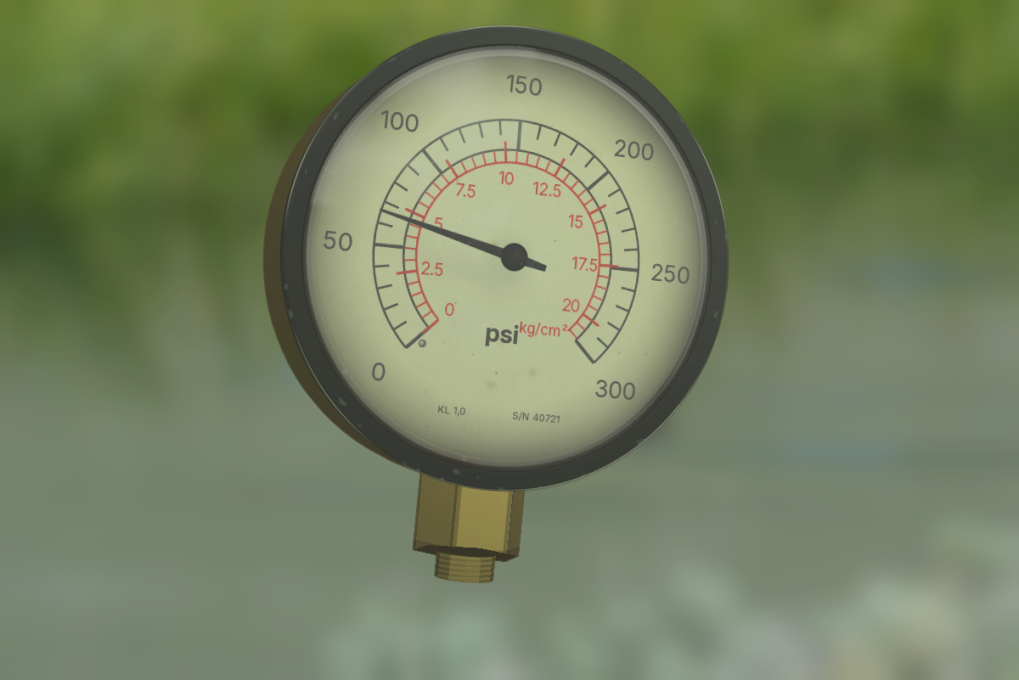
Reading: 65 psi
